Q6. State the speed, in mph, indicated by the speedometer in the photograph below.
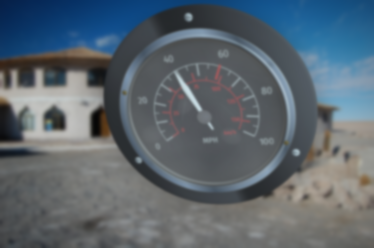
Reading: 40 mph
